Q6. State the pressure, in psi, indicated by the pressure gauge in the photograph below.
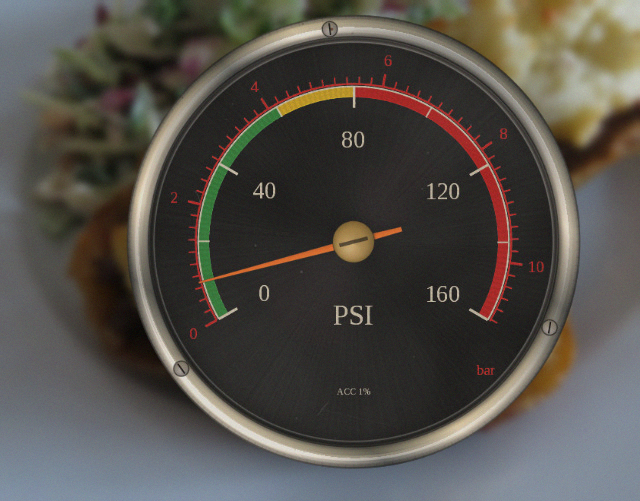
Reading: 10 psi
